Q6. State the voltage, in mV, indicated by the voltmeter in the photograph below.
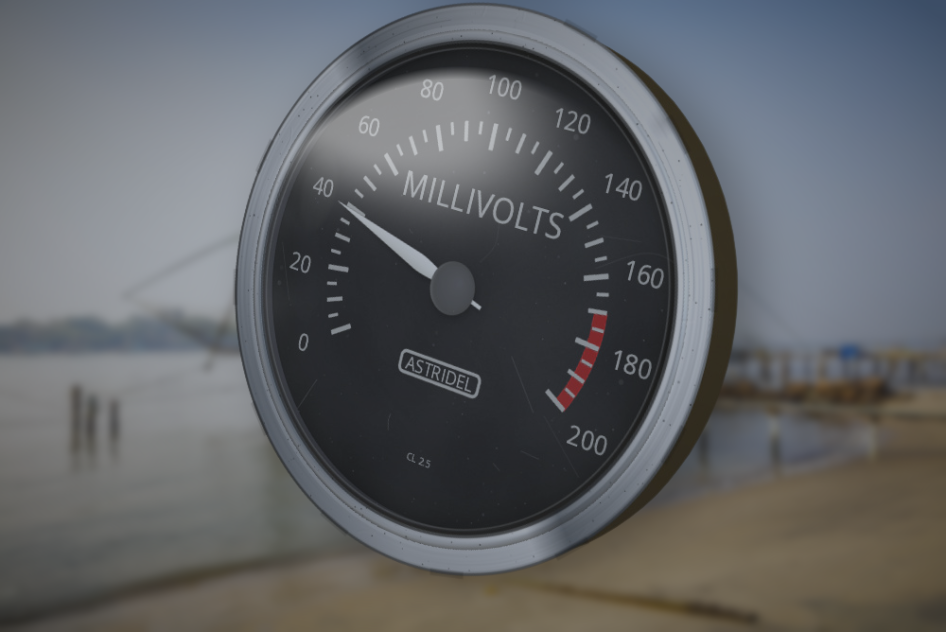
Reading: 40 mV
